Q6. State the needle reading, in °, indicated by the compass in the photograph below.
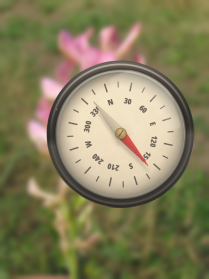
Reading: 157.5 °
